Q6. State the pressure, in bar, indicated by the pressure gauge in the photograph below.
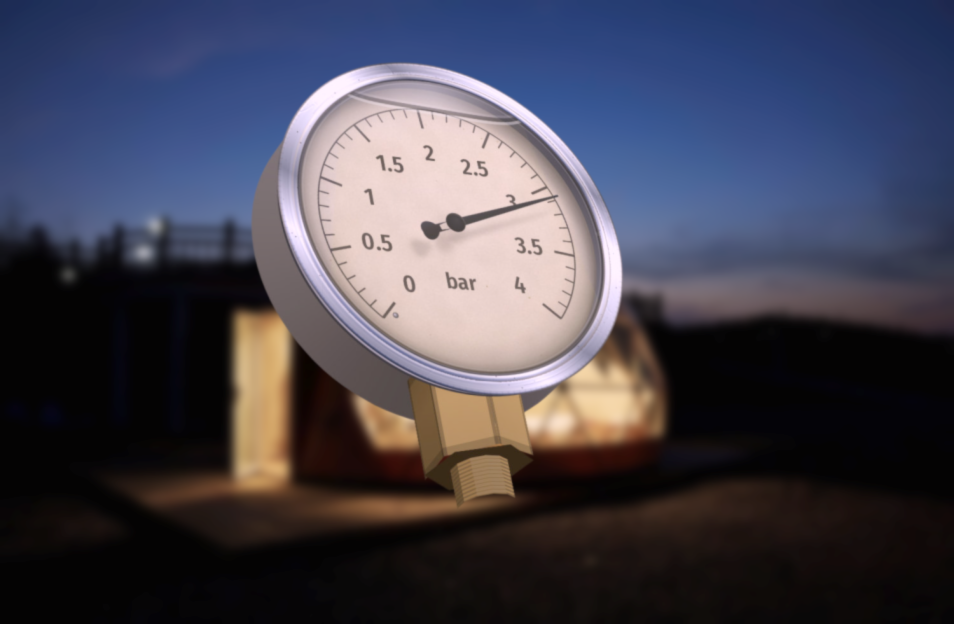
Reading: 3.1 bar
